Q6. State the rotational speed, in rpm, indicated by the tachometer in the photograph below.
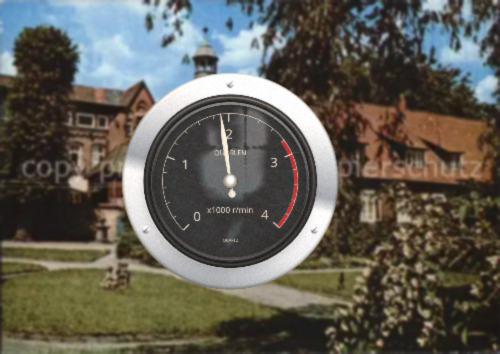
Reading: 1900 rpm
